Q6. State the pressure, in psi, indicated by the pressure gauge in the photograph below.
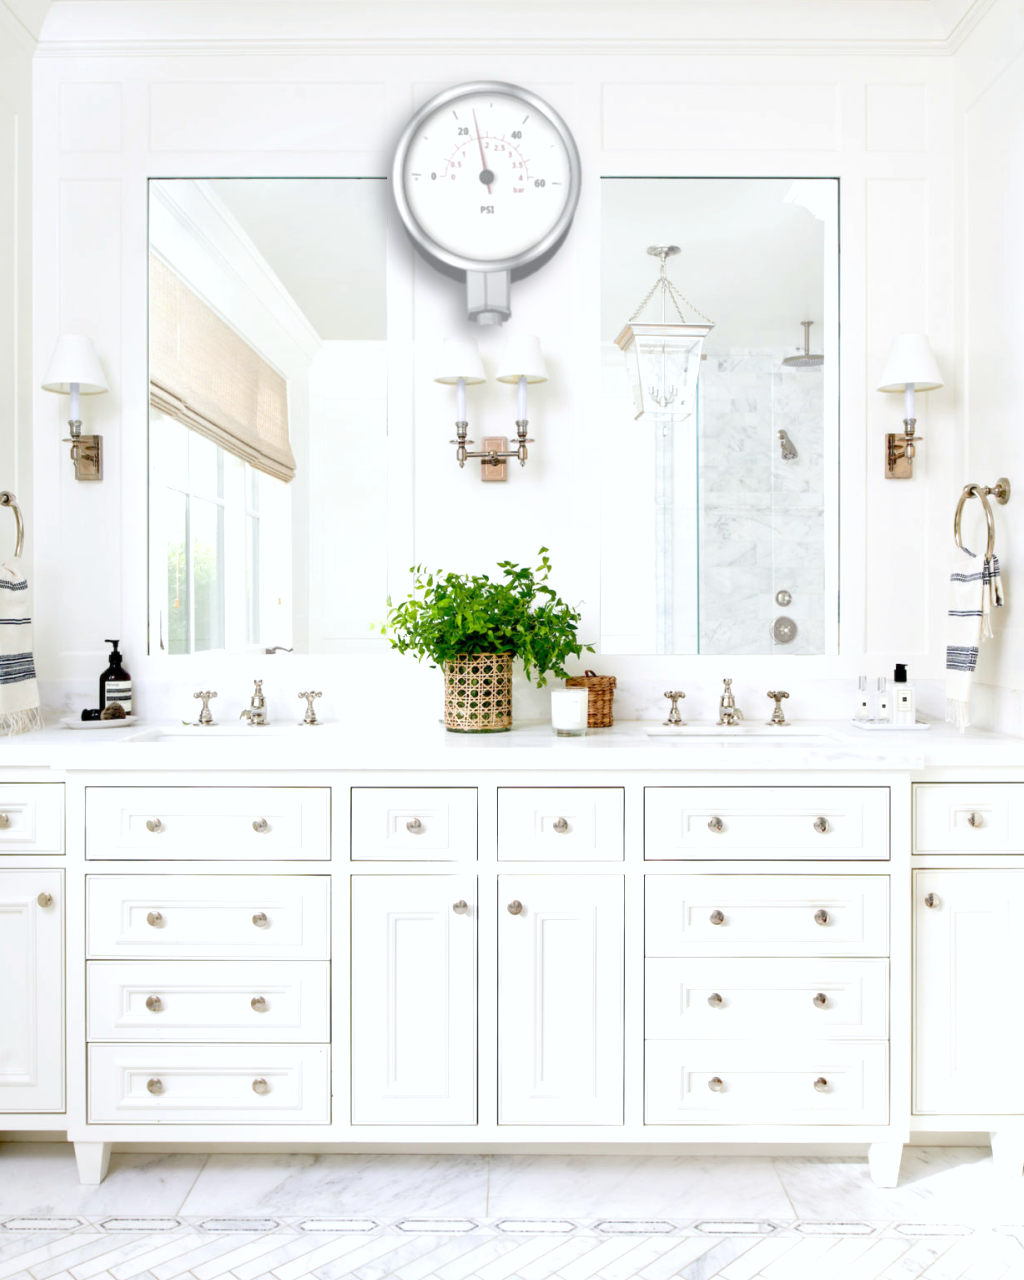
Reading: 25 psi
